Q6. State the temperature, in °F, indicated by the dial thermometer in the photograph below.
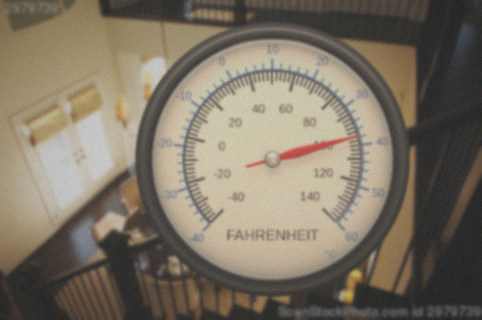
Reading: 100 °F
